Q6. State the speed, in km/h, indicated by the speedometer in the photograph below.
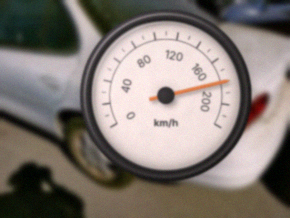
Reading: 180 km/h
